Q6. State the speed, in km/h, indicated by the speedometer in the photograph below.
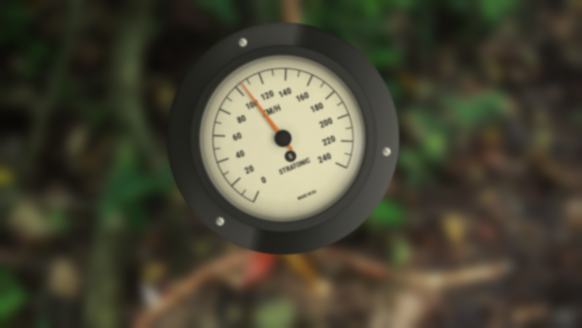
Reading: 105 km/h
